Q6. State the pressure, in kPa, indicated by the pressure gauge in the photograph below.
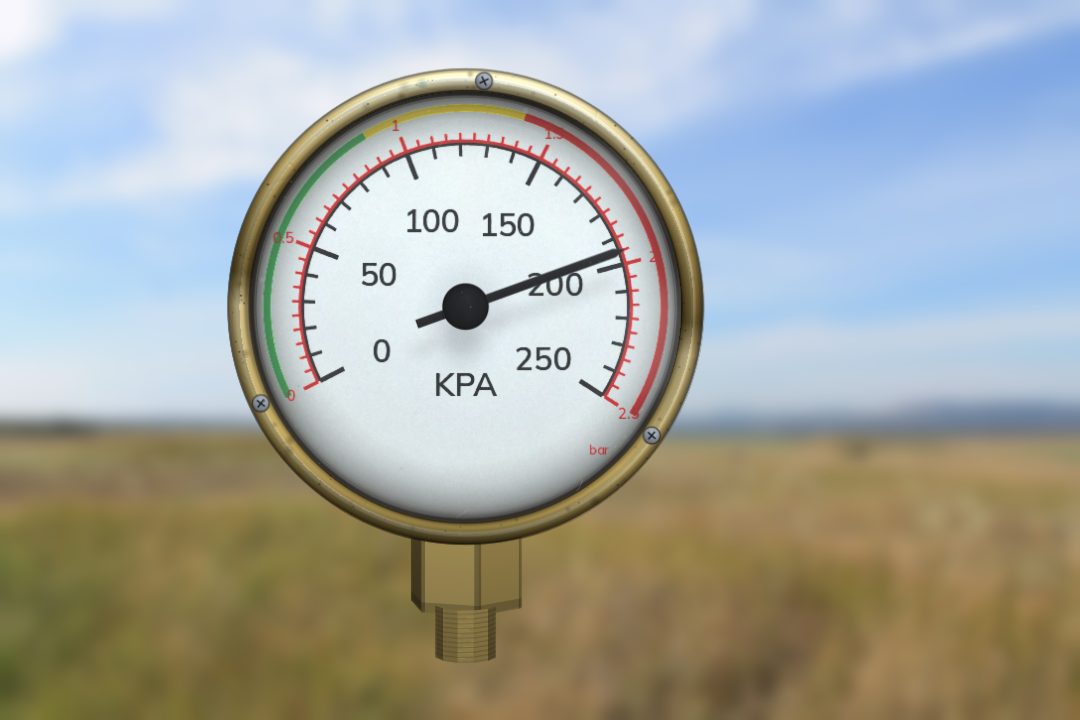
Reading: 195 kPa
